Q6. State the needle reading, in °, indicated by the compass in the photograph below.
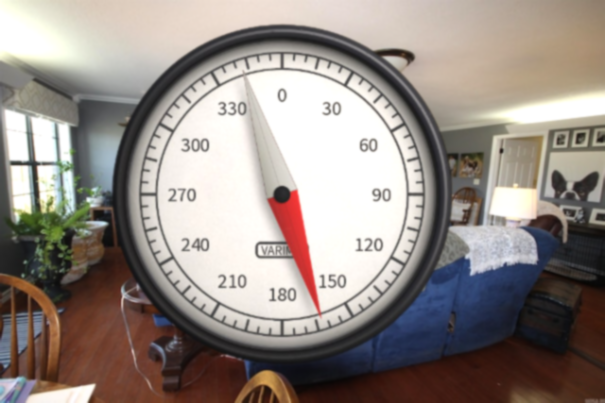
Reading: 162.5 °
